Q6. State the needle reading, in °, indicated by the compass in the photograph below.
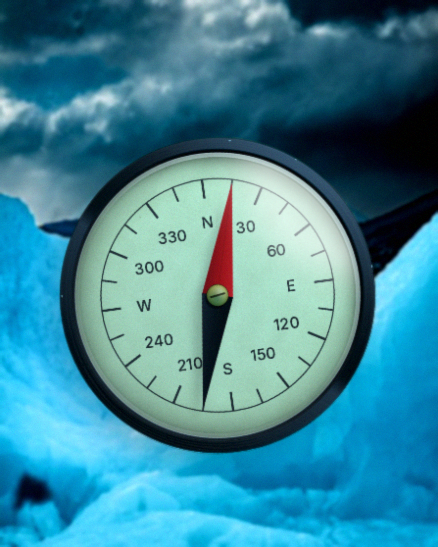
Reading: 15 °
